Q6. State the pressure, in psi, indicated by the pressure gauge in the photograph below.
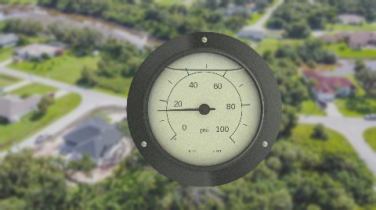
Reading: 15 psi
